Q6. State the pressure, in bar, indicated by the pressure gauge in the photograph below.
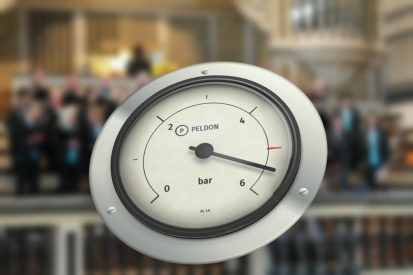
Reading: 5.5 bar
